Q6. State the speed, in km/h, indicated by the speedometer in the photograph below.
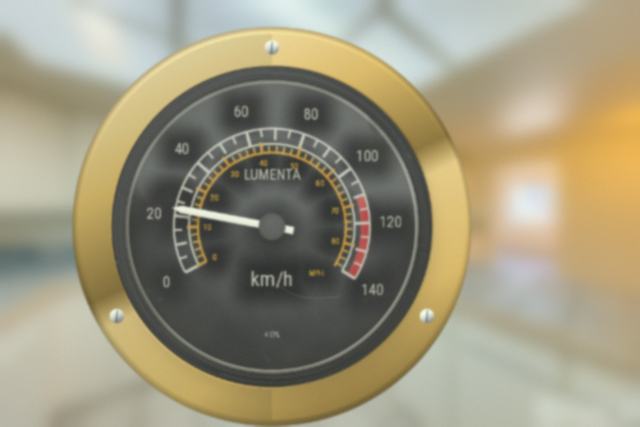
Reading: 22.5 km/h
